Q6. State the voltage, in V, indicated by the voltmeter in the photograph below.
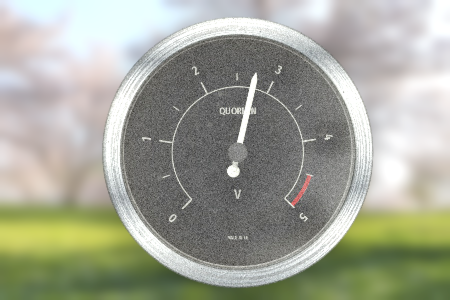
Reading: 2.75 V
